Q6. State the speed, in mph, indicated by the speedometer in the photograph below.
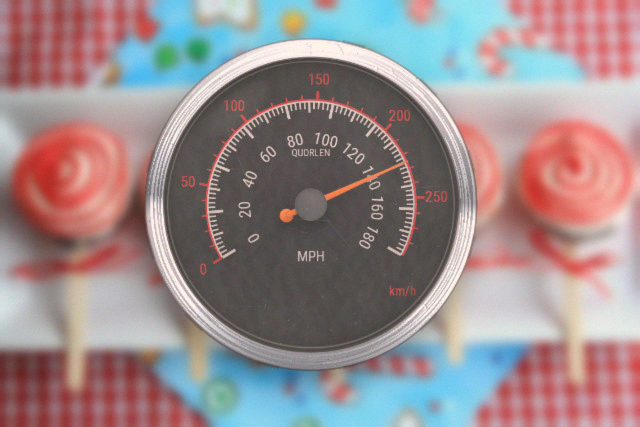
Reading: 140 mph
